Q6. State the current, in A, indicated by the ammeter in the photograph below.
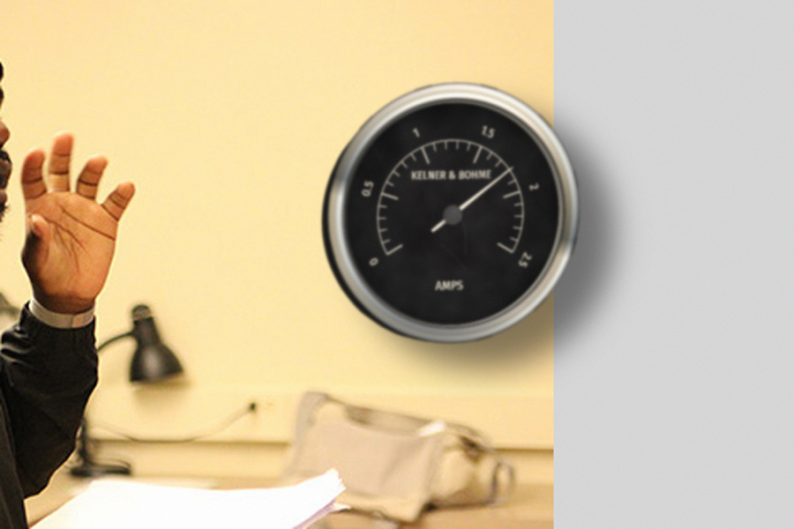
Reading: 1.8 A
